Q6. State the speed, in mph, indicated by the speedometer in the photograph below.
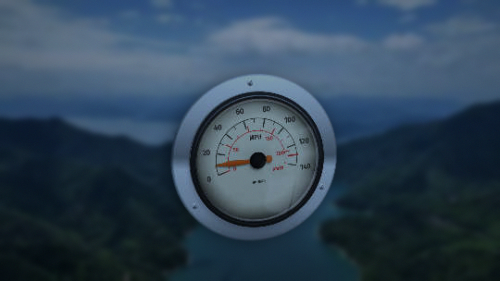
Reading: 10 mph
